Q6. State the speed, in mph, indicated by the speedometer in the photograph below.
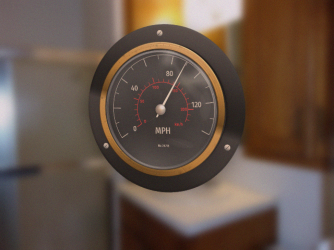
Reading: 90 mph
